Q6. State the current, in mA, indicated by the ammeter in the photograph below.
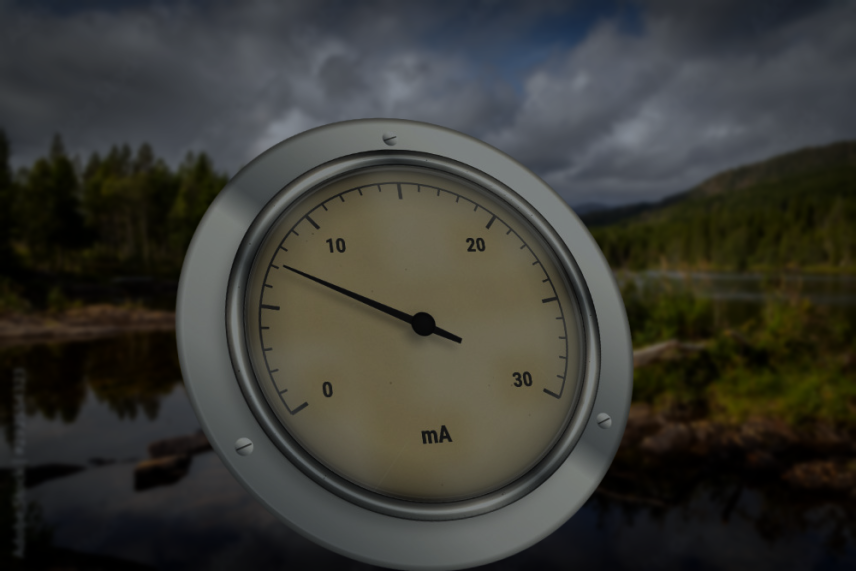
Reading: 7 mA
